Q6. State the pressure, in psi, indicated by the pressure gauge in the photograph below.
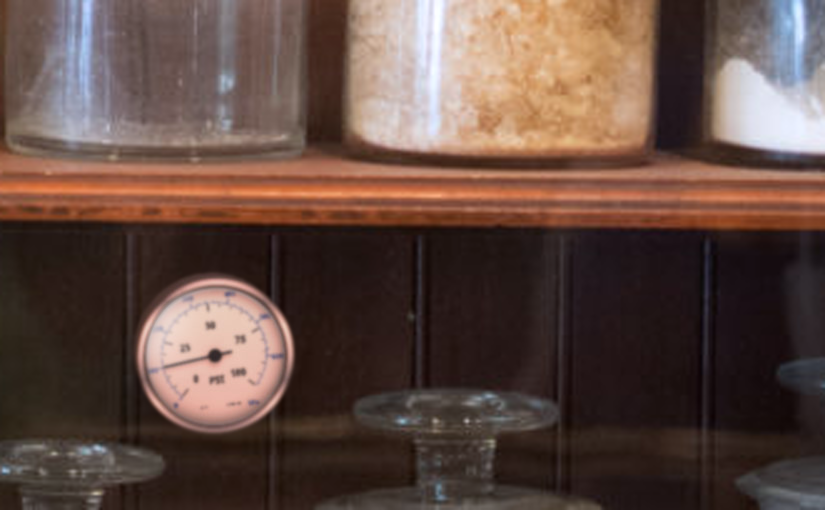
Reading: 15 psi
